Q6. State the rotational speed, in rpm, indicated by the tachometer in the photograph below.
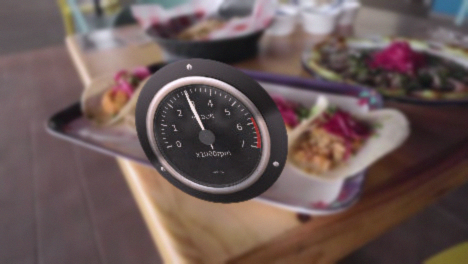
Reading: 3000 rpm
